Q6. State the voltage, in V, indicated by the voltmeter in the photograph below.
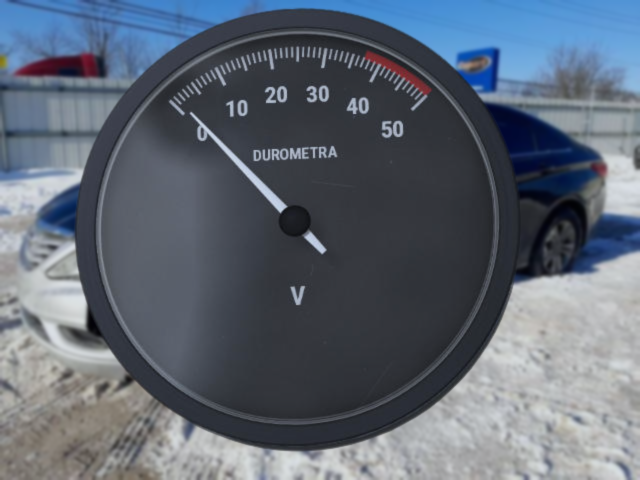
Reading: 1 V
